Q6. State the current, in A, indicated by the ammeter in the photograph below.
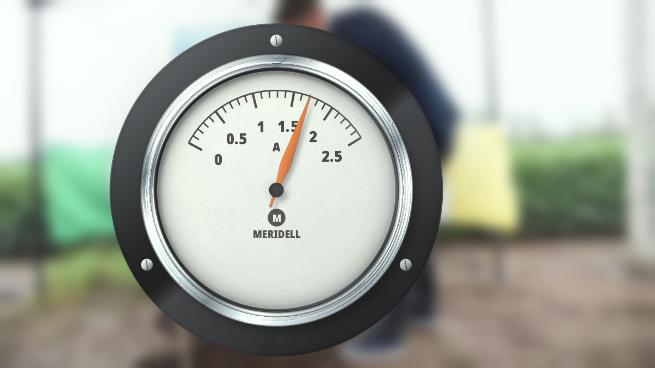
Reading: 1.7 A
